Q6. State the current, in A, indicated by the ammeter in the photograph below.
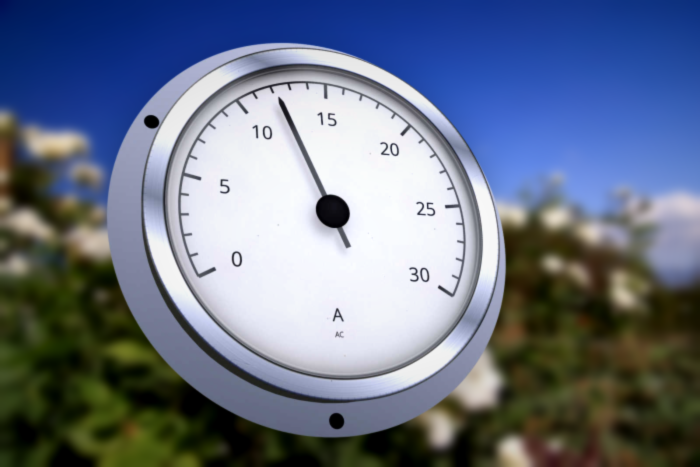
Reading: 12 A
